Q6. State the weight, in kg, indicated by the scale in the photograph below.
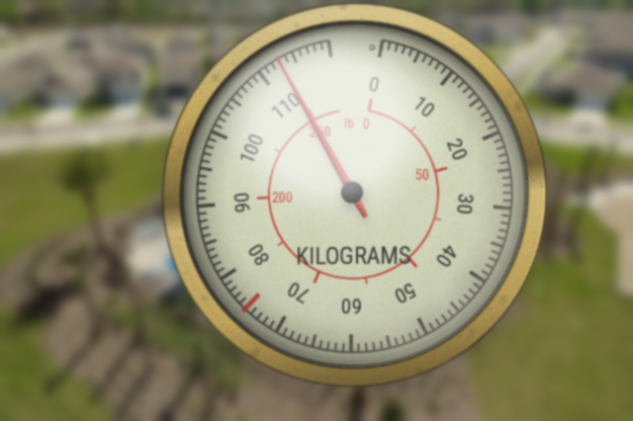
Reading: 113 kg
